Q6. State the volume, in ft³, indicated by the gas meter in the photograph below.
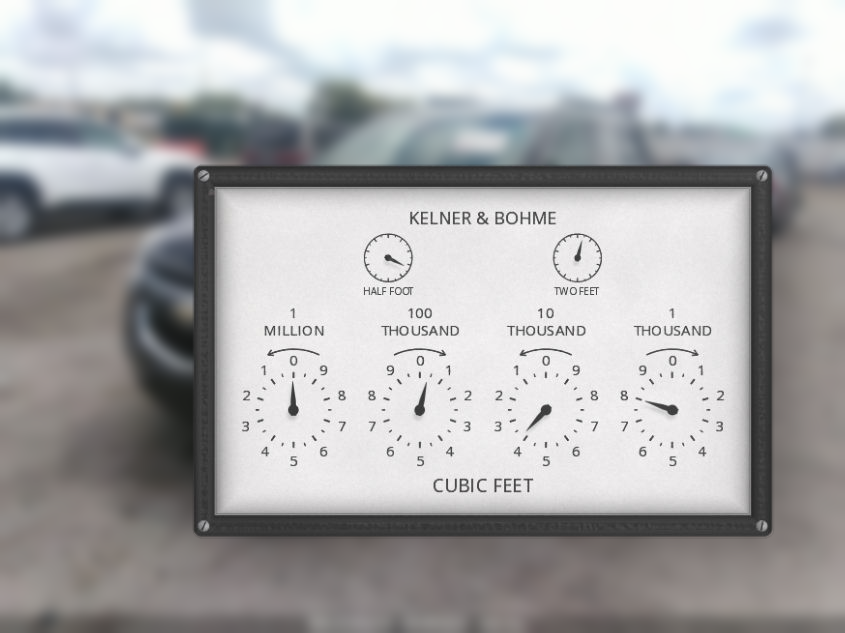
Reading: 3800 ft³
